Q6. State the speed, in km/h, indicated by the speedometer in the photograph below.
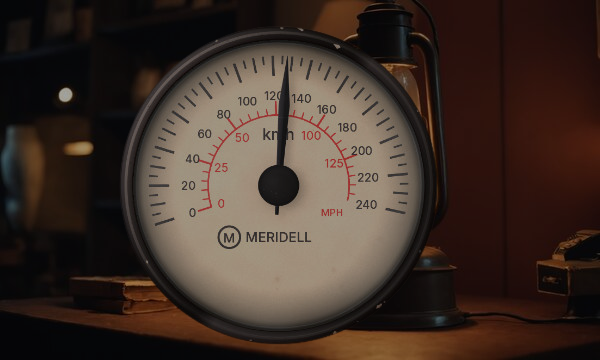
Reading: 127.5 km/h
